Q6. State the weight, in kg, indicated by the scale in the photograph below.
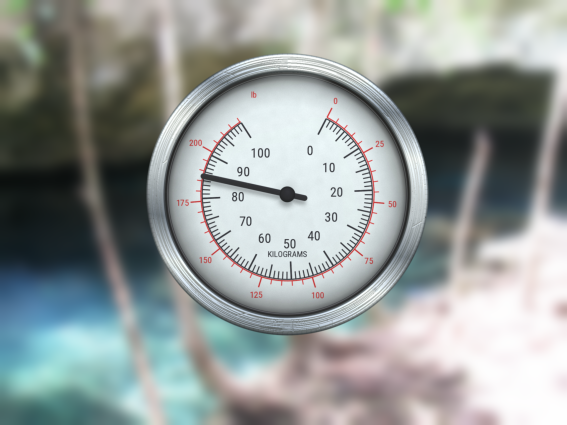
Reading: 85 kg
